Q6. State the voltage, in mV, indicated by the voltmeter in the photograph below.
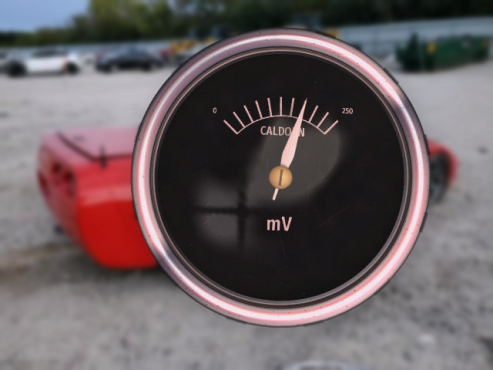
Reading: 175 mV
